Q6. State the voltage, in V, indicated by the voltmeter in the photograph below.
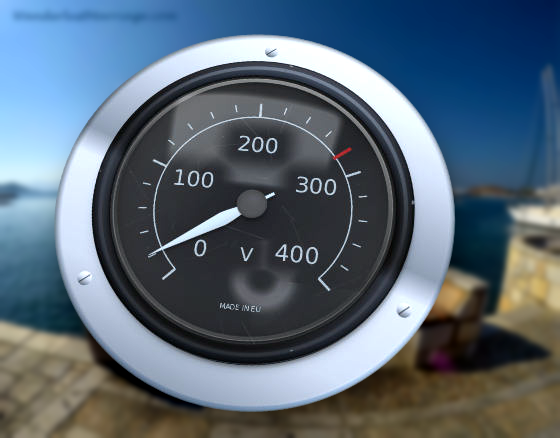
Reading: 20 V
